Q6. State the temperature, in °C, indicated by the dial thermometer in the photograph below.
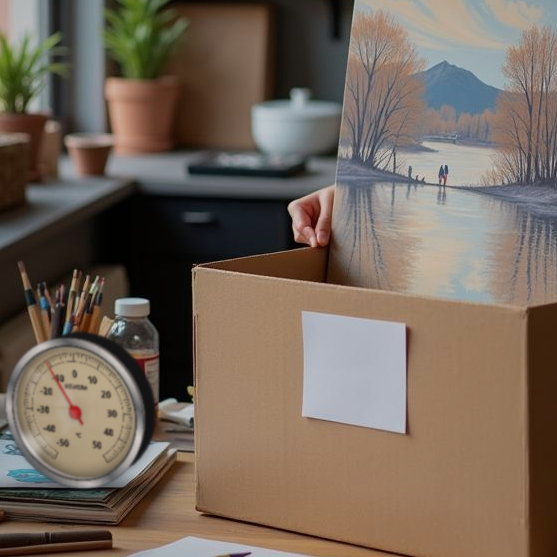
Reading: -10 °C
